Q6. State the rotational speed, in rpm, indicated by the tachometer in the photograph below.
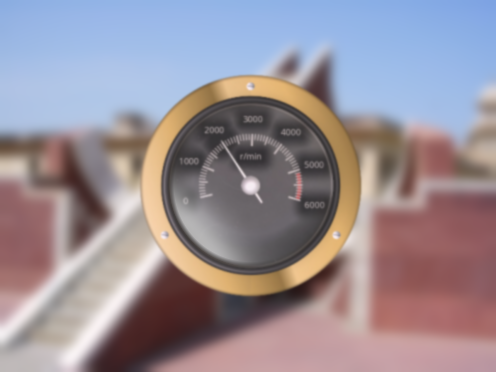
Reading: 2000 rpm
